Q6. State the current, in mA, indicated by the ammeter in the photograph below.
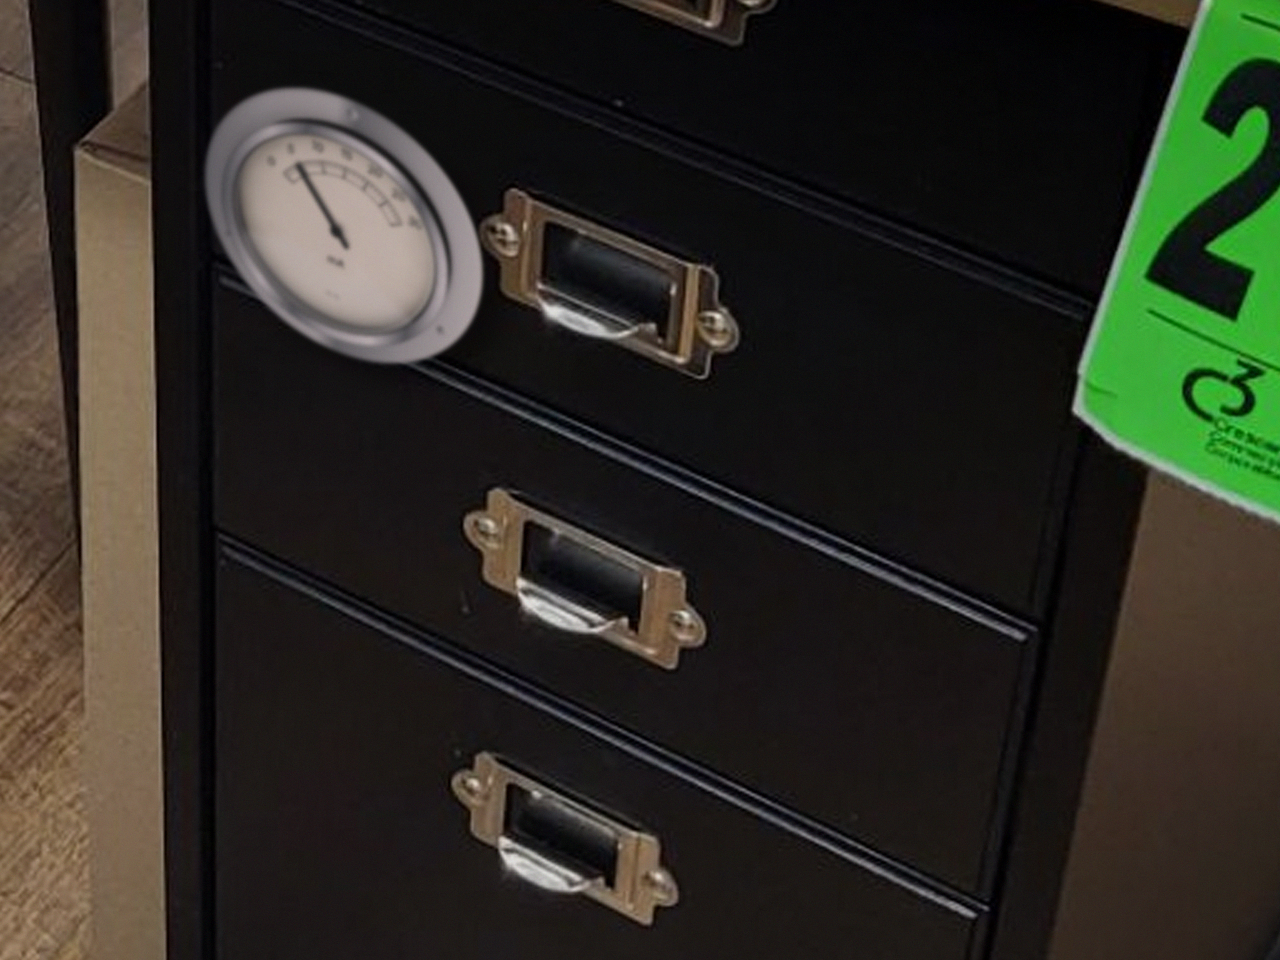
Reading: 5 mA
